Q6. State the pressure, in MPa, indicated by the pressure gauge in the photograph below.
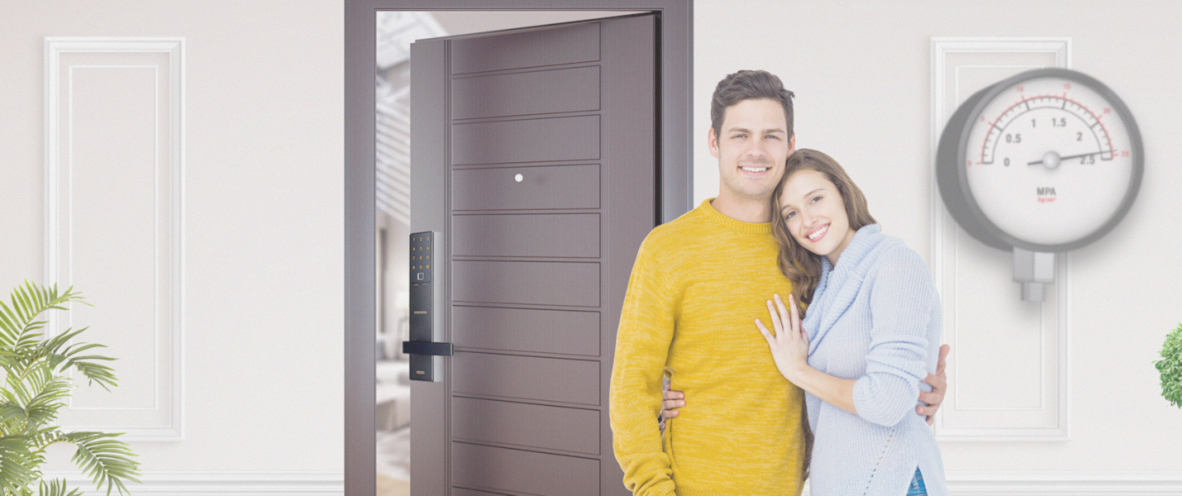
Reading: 2.4 MPa
